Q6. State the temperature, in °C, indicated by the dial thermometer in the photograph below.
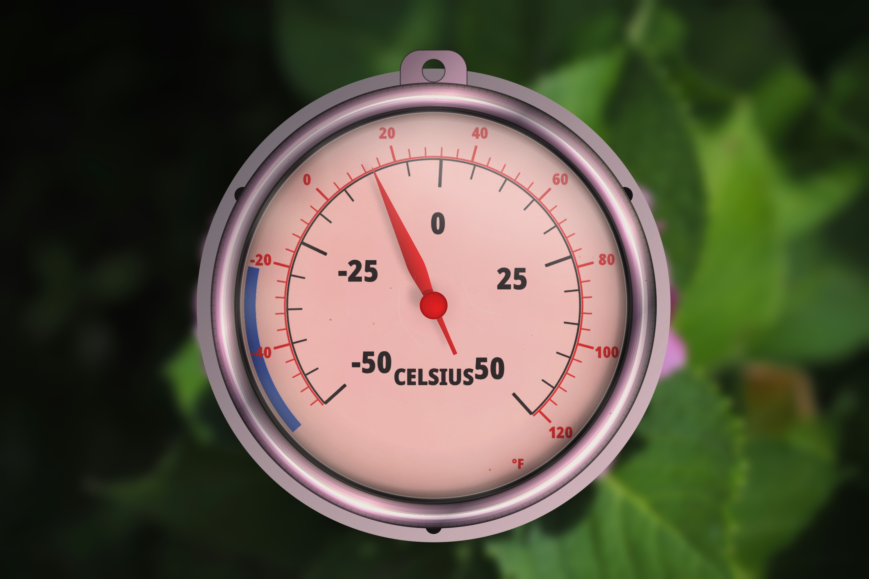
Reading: -10 °C
